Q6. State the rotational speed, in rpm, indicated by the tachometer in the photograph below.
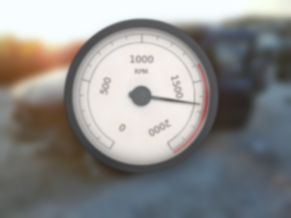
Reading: 1650 rpm
